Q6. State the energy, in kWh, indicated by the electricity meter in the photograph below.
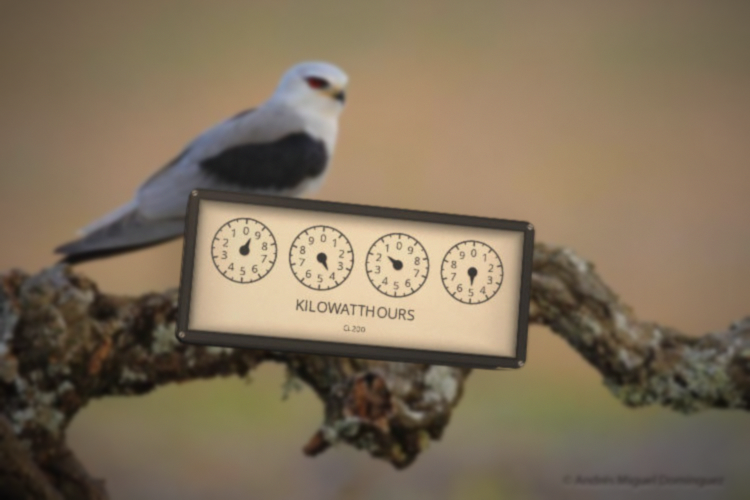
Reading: 9415 kWh
